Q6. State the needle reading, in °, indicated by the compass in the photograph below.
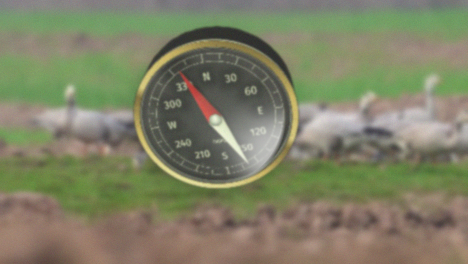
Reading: 337.5 °
